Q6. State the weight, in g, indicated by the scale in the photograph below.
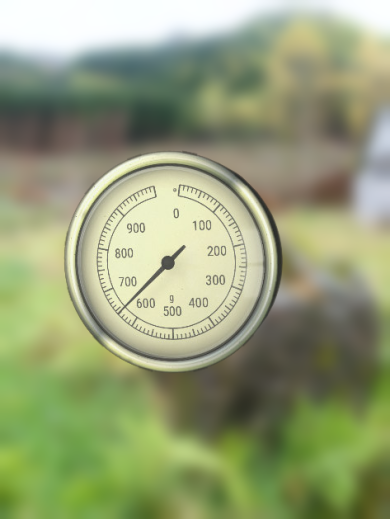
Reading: 640 g
